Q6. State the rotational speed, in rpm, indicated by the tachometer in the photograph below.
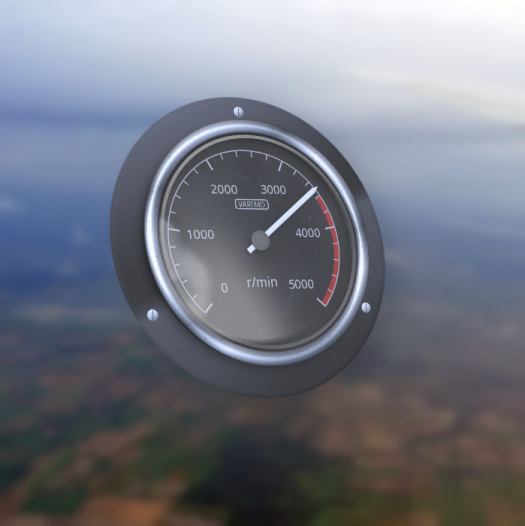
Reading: 3500 rpm
